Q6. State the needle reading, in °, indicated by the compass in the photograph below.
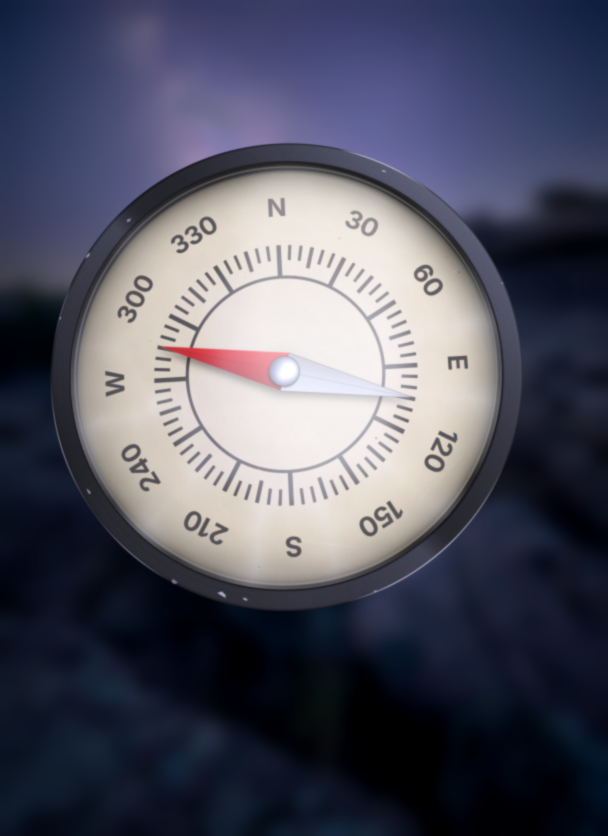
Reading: 285 °
